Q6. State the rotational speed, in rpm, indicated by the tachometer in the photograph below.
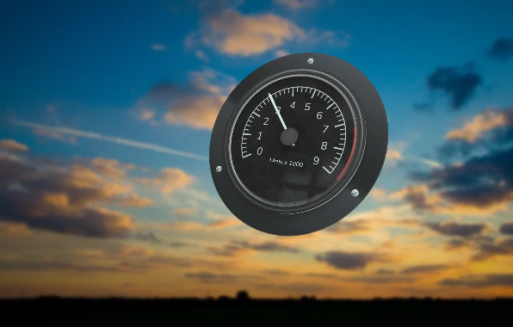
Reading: 3000 rpm
